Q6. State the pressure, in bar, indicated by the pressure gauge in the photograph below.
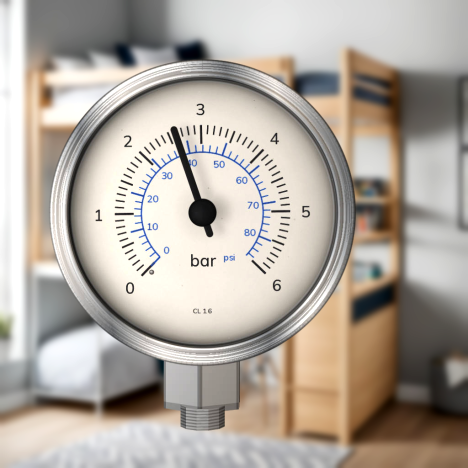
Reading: 2.6 bar
